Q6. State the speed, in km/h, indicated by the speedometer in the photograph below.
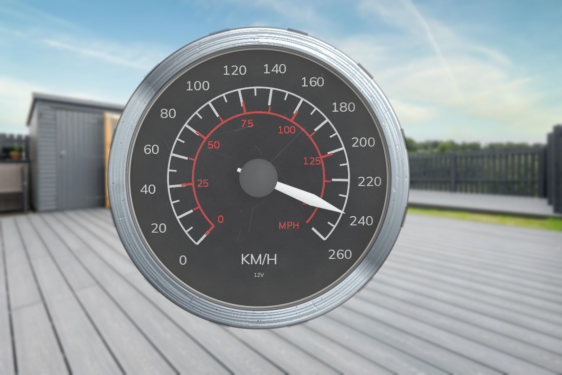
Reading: 240 km/h
